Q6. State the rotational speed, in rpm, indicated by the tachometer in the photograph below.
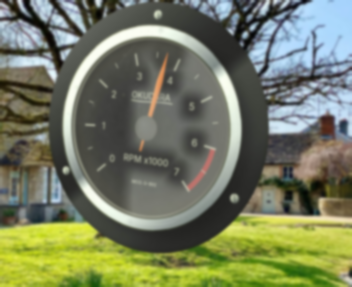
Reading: 3750 rpm
